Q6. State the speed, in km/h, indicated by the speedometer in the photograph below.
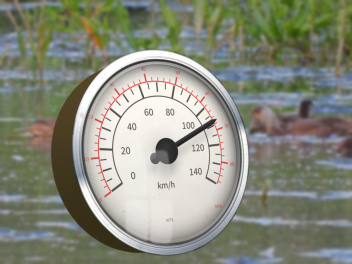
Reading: 107.5 km/h
